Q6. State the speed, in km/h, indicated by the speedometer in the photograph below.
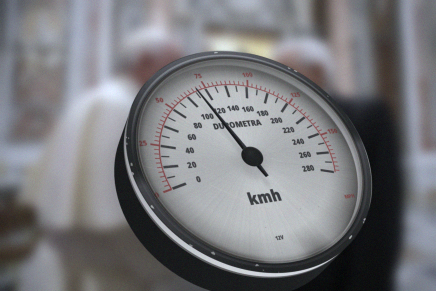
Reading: 110 km/h
